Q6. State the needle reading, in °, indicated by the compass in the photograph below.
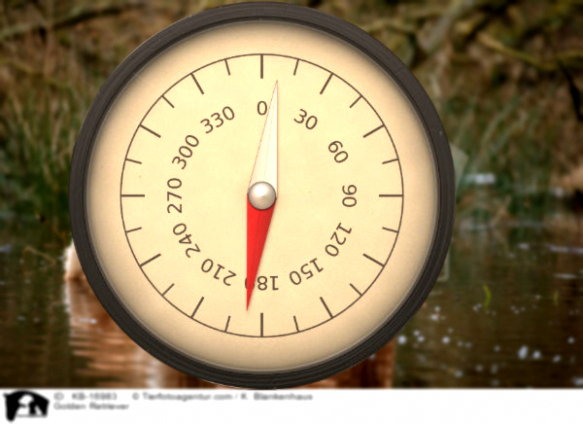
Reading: 187.5 °
